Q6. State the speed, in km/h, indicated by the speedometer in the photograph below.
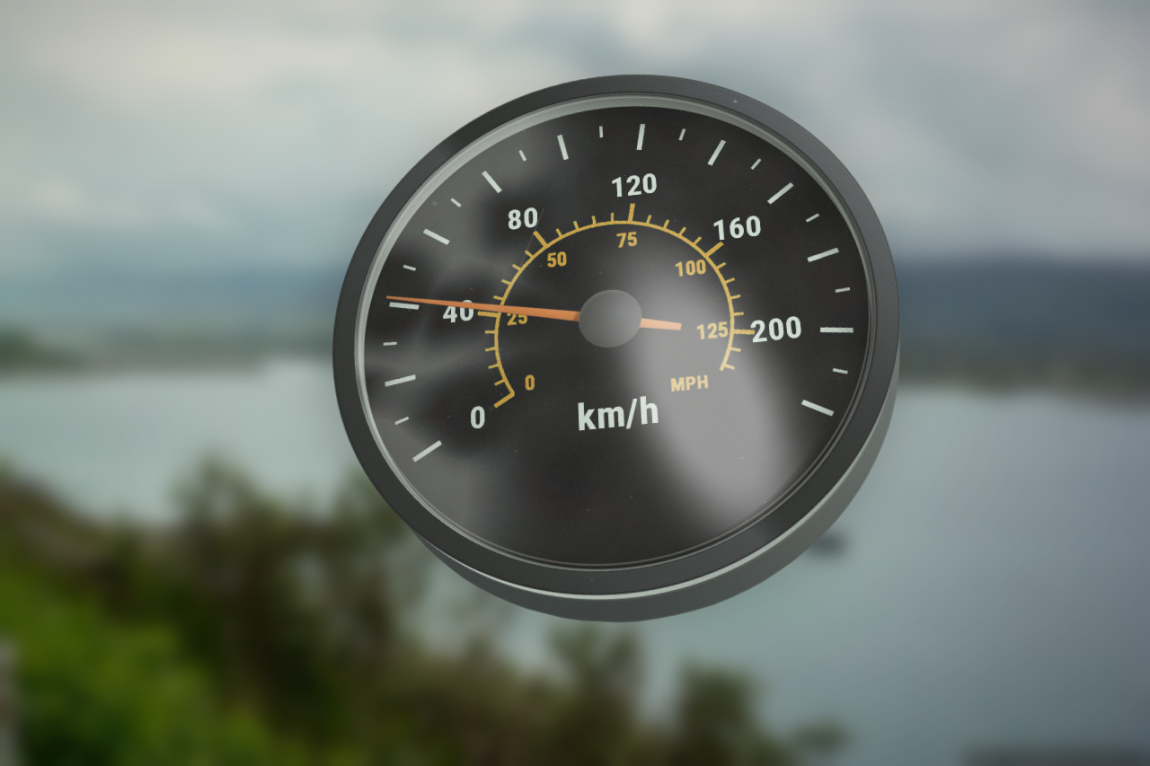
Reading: 40 km/h
